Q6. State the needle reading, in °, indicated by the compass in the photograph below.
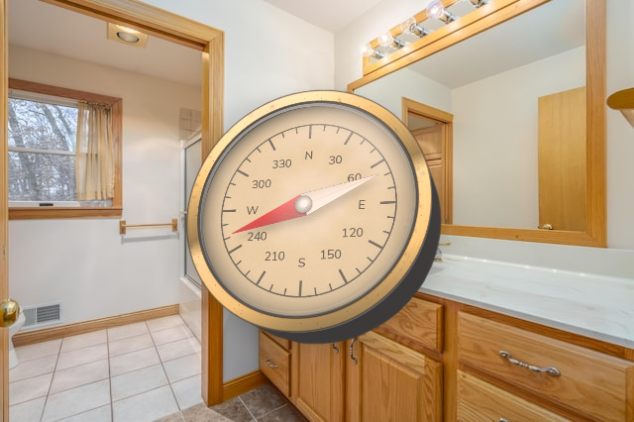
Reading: 250 °
